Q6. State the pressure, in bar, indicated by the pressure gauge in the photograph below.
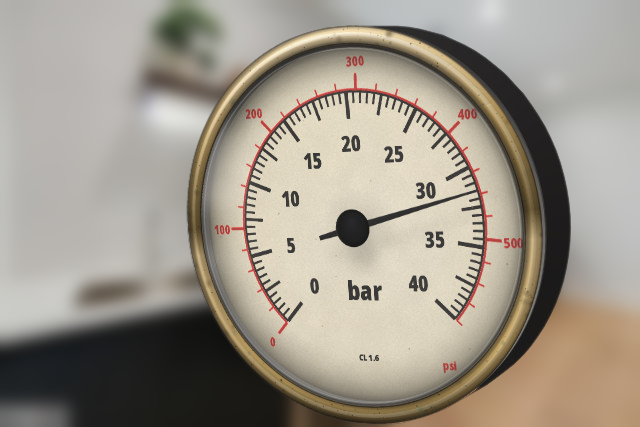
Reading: 31.5 bar
